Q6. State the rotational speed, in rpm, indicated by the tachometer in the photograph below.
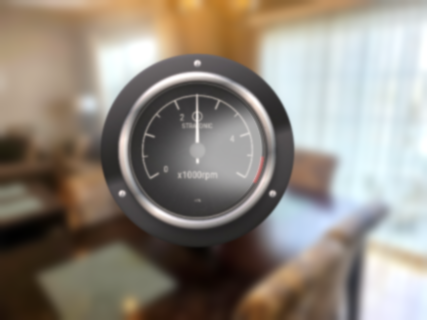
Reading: 2500 rpm
